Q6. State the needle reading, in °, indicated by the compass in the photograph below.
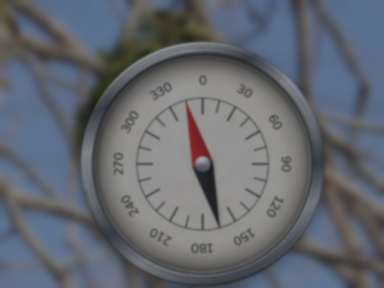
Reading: 345 °
